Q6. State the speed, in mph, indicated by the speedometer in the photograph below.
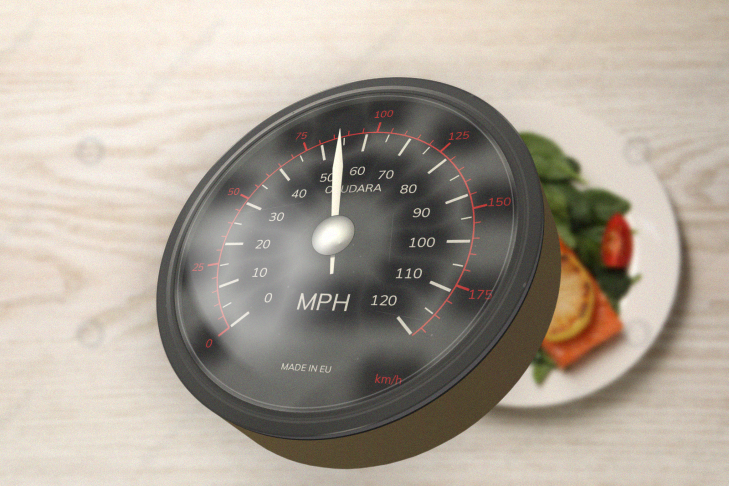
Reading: 55 mph
